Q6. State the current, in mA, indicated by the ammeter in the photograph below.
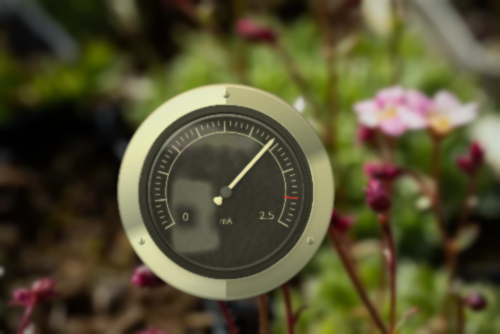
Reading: 1.7 mA
